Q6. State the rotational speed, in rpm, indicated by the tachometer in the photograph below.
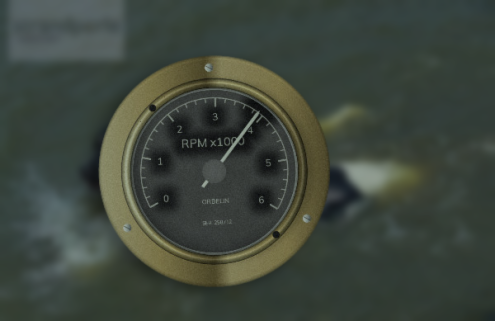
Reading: 3900 rpm
